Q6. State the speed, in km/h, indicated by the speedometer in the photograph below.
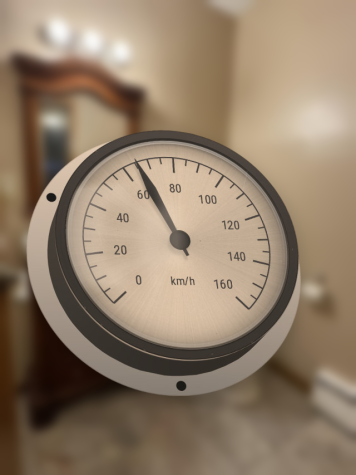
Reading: 65 km/h
